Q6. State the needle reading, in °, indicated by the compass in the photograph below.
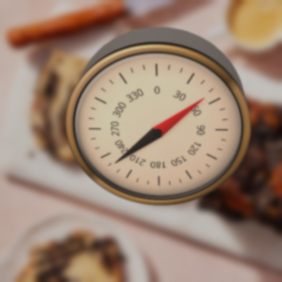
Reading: 50 °
